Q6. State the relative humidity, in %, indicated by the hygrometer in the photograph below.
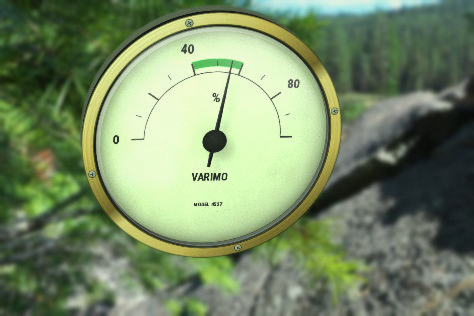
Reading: 55 %
